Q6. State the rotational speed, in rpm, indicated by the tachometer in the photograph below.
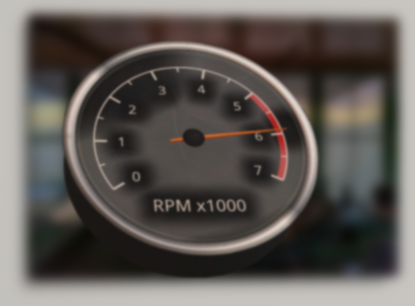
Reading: 6000 rpm
